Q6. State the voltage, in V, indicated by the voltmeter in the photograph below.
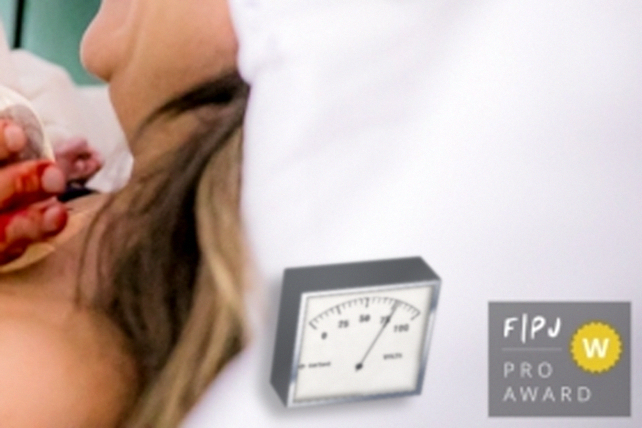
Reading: 75 V
